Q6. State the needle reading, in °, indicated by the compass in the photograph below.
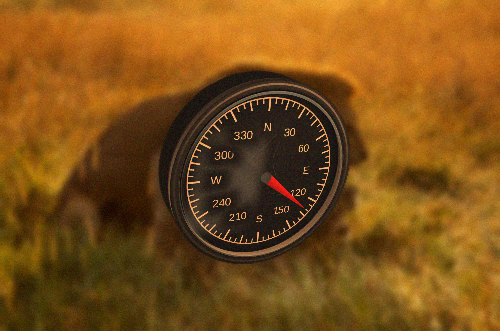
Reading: 130 °
